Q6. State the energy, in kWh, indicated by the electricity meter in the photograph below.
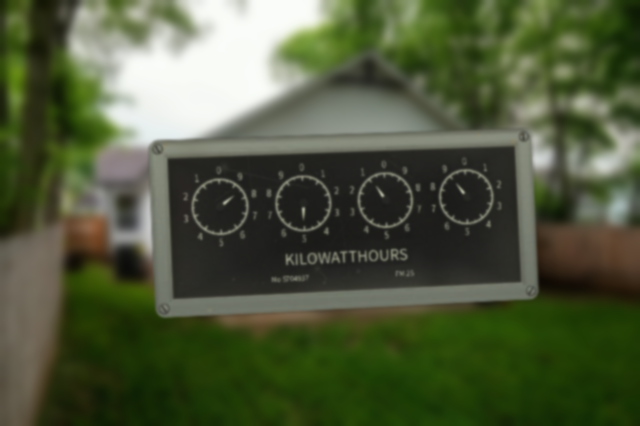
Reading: 8509 kWh
